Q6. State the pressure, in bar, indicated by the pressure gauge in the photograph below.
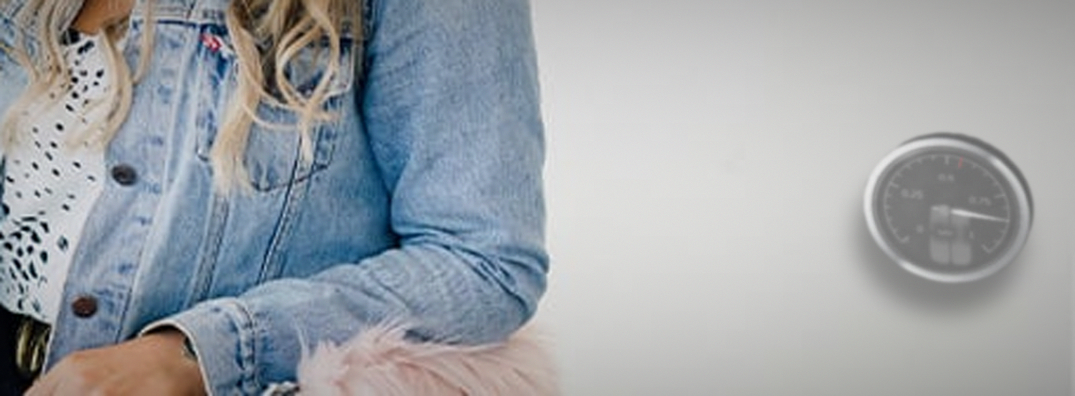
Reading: 0.85 bar
